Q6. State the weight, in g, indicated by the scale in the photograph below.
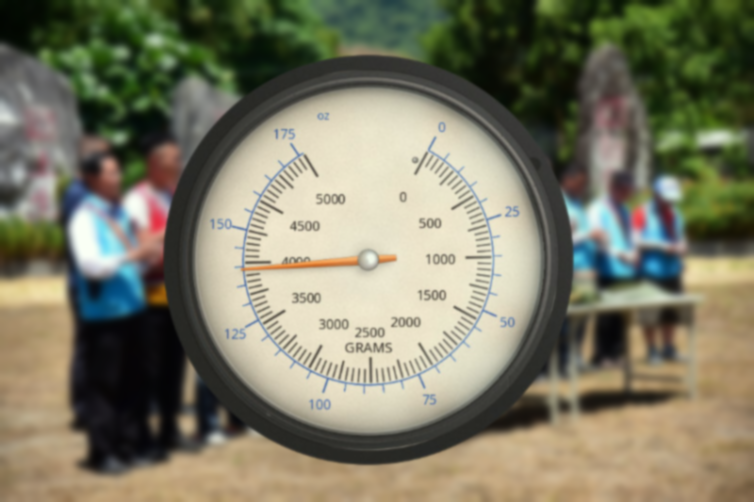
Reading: 3950 g
